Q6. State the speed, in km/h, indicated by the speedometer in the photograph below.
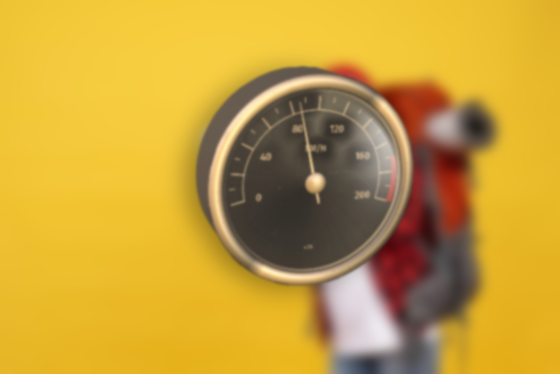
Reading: 85 km/h
